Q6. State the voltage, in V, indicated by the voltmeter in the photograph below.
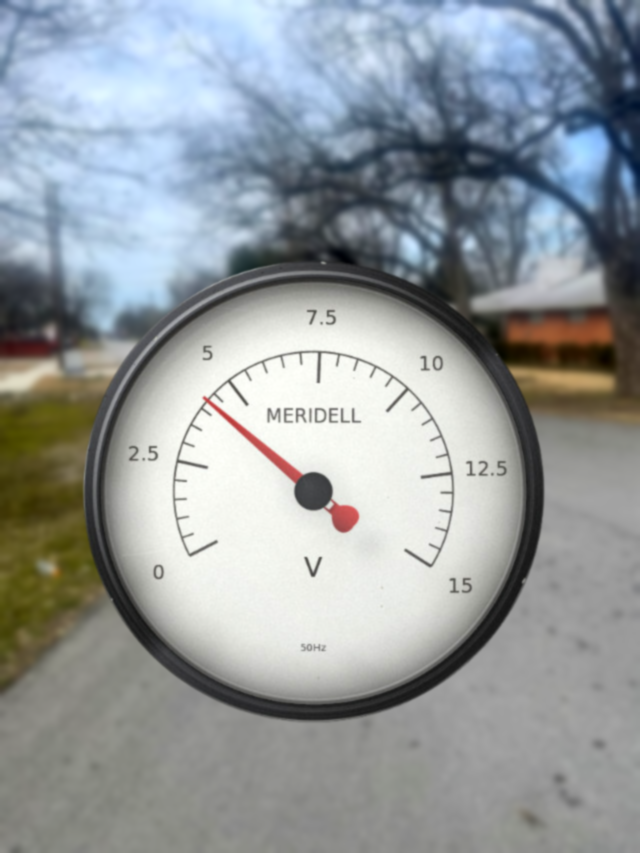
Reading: 4.25 V
